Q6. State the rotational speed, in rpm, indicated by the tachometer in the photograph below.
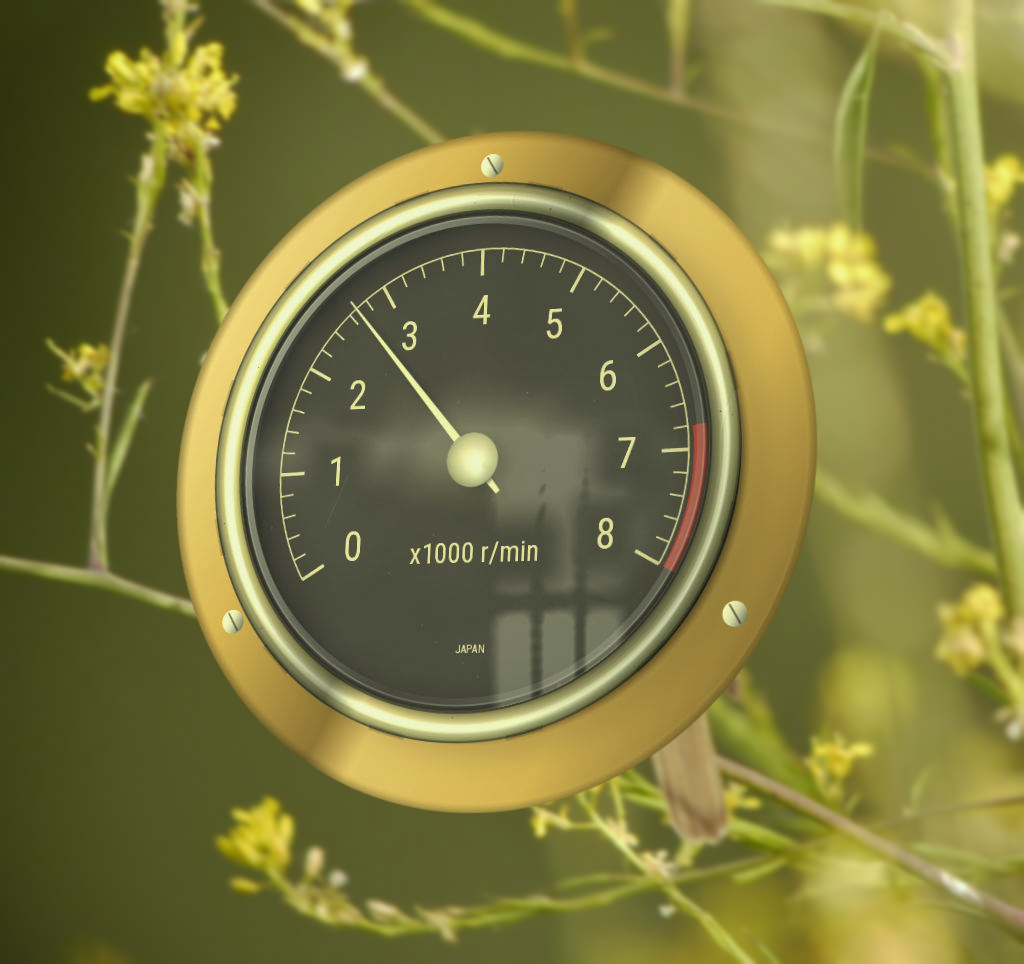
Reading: 2700 rpm
